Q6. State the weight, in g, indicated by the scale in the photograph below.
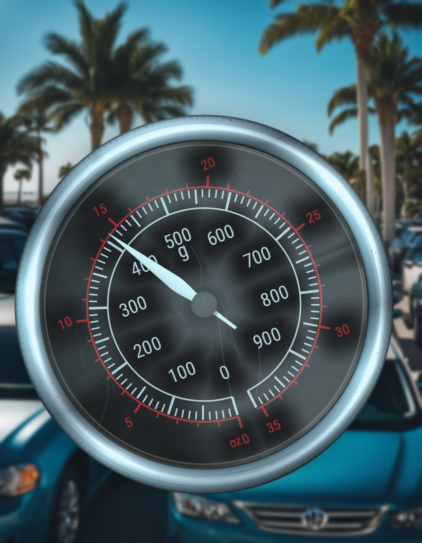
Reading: 410 g
